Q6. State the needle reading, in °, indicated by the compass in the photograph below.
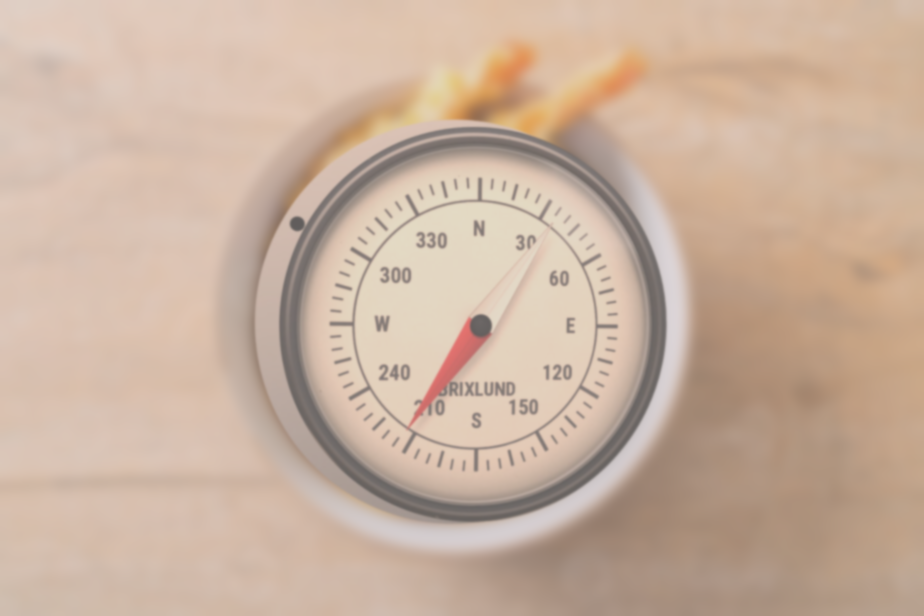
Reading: 215 °
